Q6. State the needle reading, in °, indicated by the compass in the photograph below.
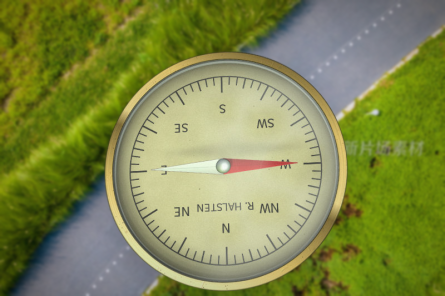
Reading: 270 °
